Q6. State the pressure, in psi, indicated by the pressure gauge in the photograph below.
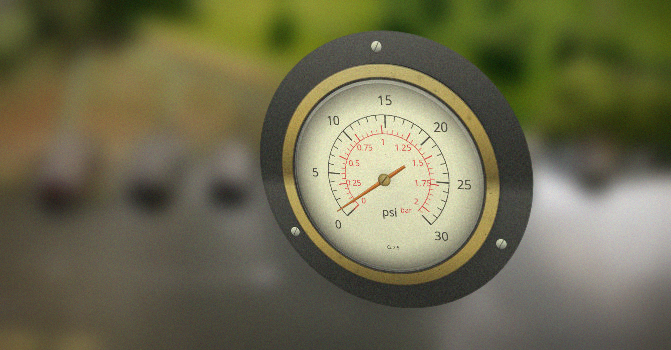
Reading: 1 psi
